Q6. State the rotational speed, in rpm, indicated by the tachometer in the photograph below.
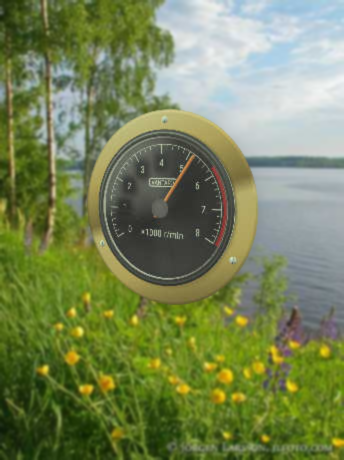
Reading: 5200 rpm
